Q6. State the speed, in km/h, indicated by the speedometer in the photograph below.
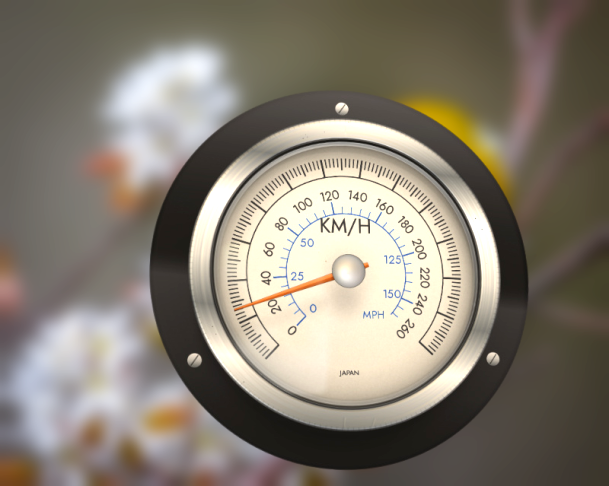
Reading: 26 km/h
